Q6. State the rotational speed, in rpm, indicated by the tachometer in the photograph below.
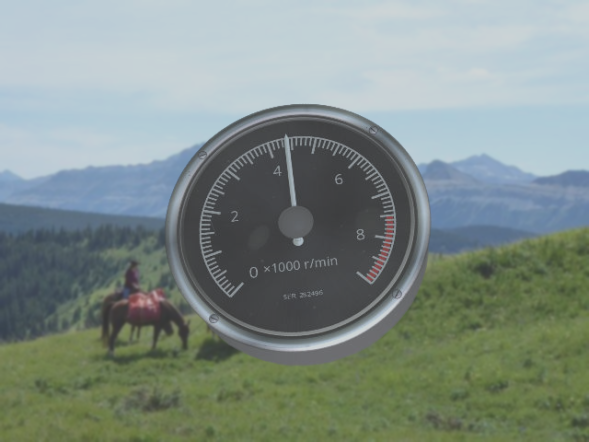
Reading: 4400 rpm
